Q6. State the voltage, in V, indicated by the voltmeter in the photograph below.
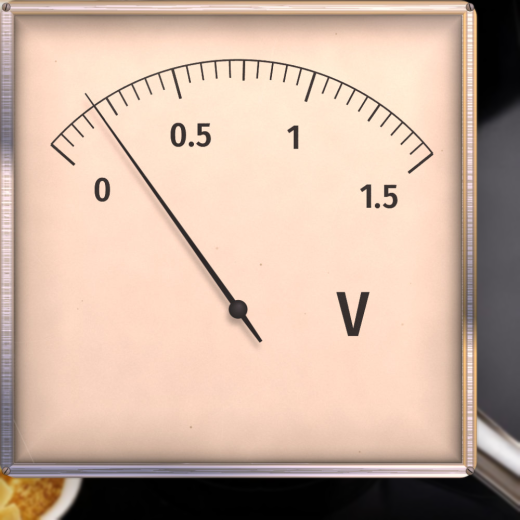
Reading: 0.2 V
